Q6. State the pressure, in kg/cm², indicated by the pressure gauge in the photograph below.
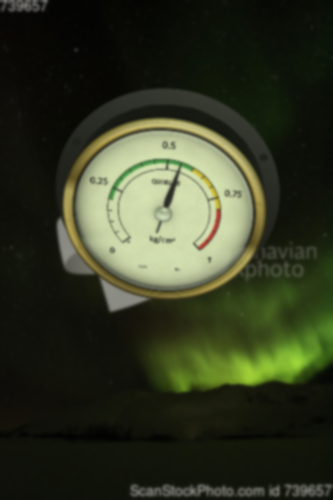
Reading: 0.55 kg/cm²
